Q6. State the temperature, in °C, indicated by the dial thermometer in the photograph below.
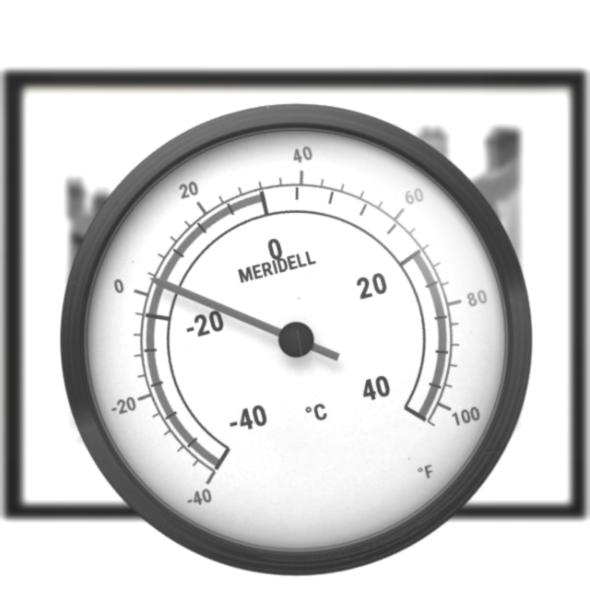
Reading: -16 °C
